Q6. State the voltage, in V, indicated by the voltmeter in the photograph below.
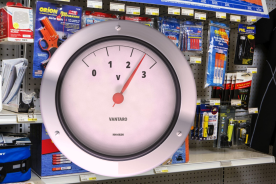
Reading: 2.5 V
